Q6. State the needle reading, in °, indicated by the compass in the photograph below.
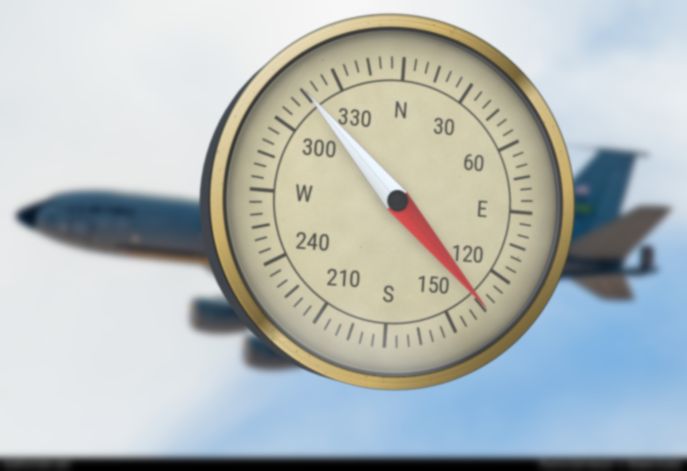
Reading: 135 °
